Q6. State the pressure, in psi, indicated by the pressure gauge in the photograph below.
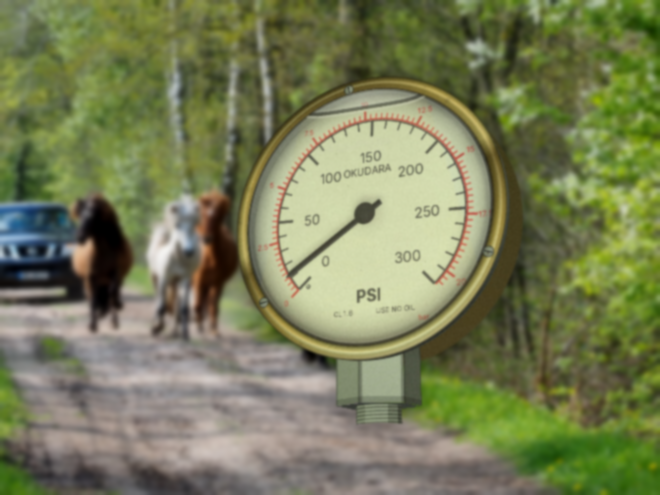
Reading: 10 psi
